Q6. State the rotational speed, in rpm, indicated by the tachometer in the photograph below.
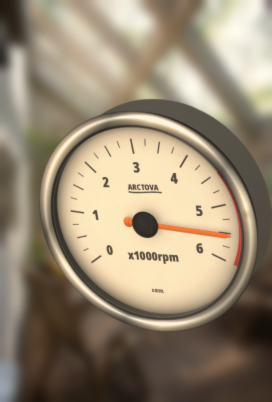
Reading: 5500 rpm
